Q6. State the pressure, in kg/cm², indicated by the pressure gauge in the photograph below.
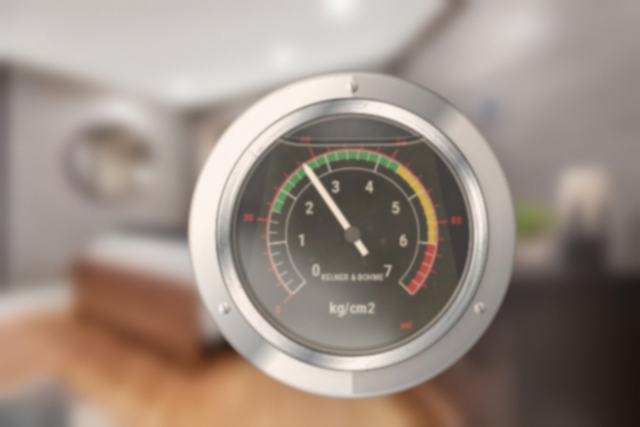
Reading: 2.6 kg/cm²
